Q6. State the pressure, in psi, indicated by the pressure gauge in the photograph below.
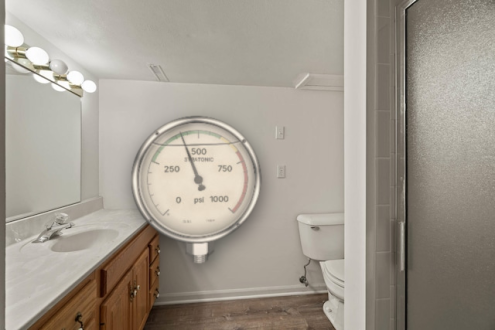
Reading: 425 psi
